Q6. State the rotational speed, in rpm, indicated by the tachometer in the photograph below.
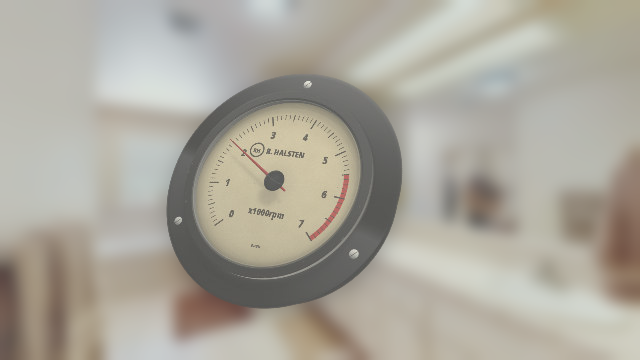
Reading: 2000 rpm
